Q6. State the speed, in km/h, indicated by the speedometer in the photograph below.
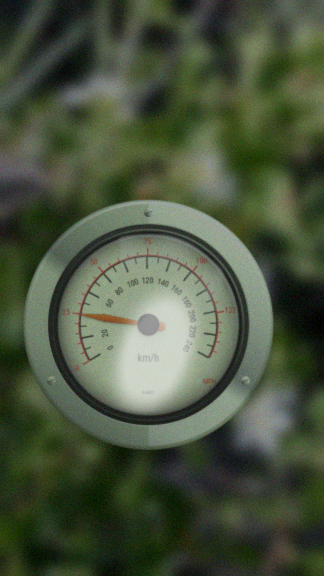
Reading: 40 km/h
